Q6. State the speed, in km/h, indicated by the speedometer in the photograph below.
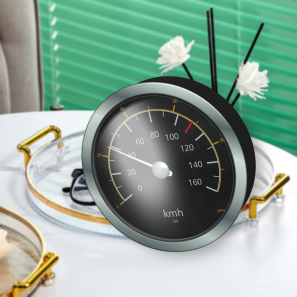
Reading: 40 km/h
